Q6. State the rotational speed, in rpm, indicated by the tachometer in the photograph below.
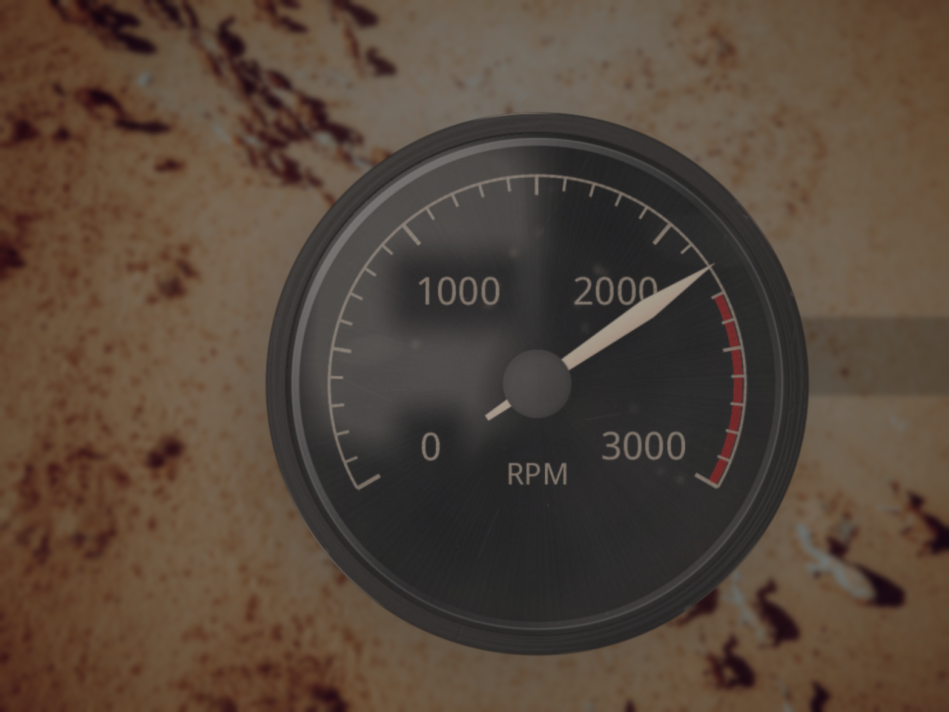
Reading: 2200 rpm
